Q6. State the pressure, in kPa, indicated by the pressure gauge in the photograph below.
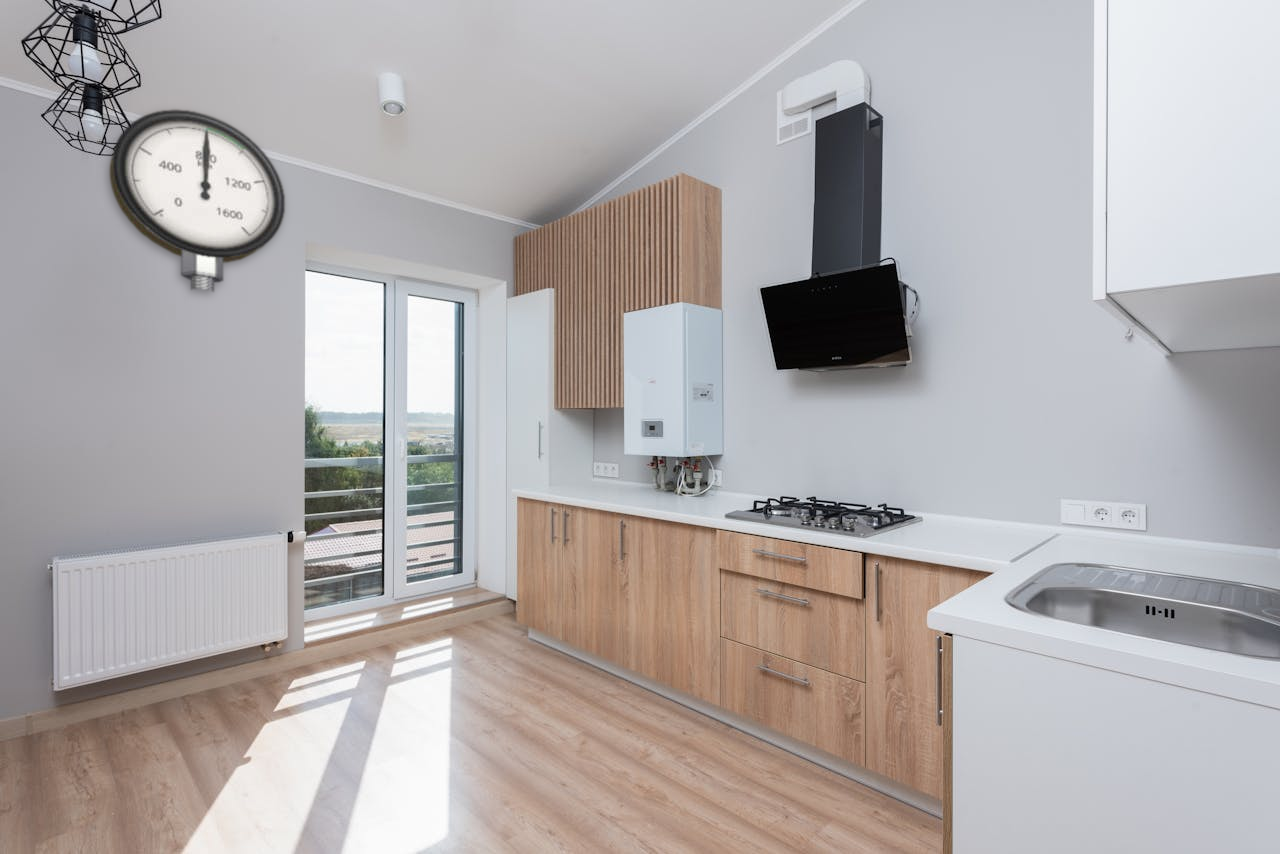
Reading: 800 kPa
